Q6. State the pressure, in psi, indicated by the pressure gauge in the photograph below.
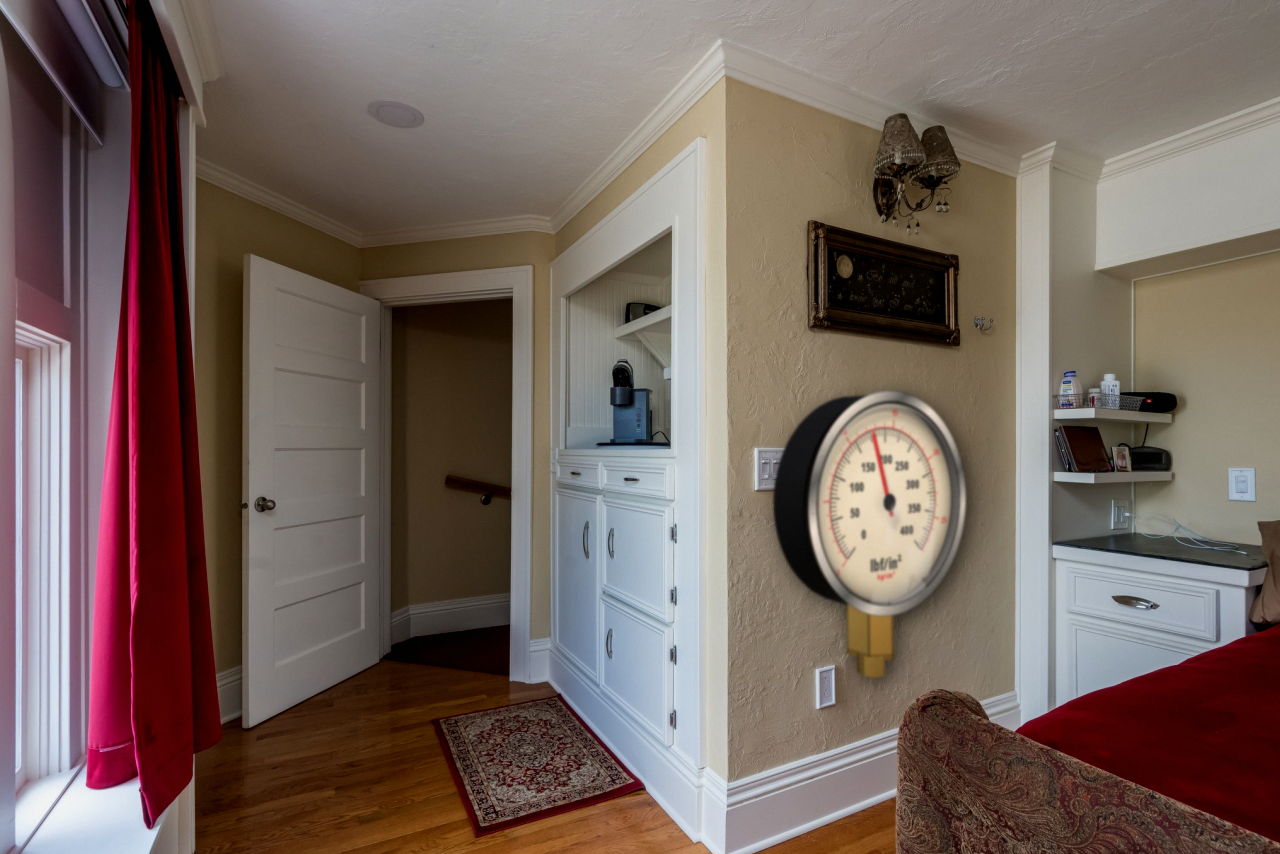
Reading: 175 psi
